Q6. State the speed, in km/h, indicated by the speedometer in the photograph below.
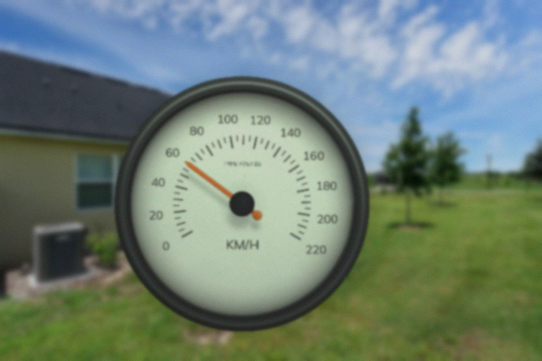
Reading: 60 km/h
